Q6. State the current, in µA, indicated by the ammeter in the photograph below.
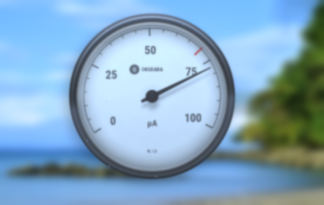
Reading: 77.5 µA
